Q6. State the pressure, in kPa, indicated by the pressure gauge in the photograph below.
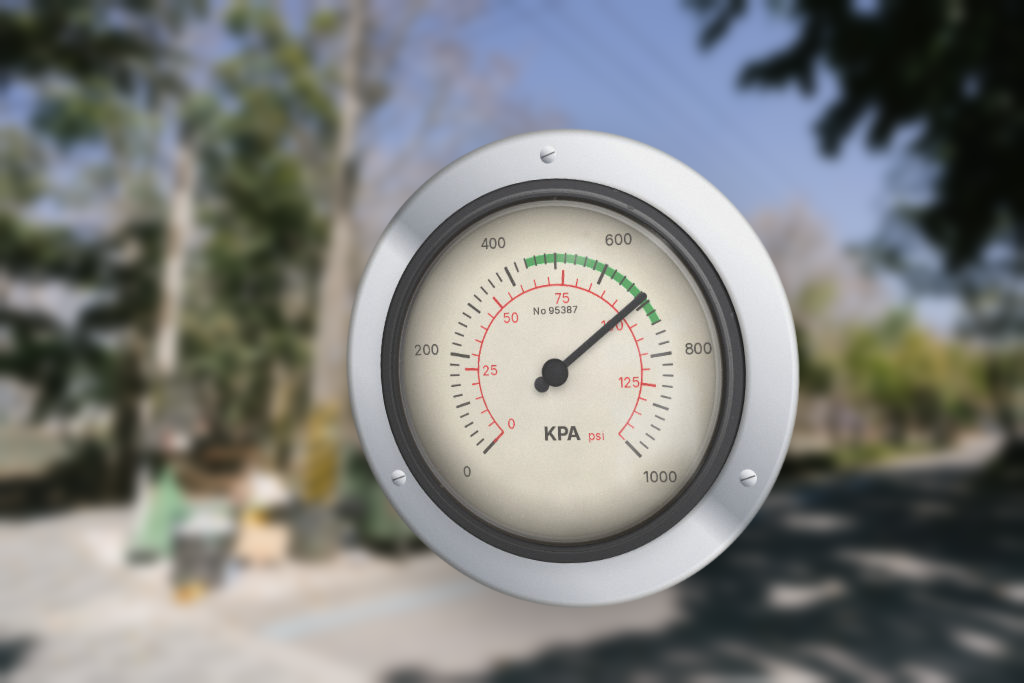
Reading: 690 kPa
